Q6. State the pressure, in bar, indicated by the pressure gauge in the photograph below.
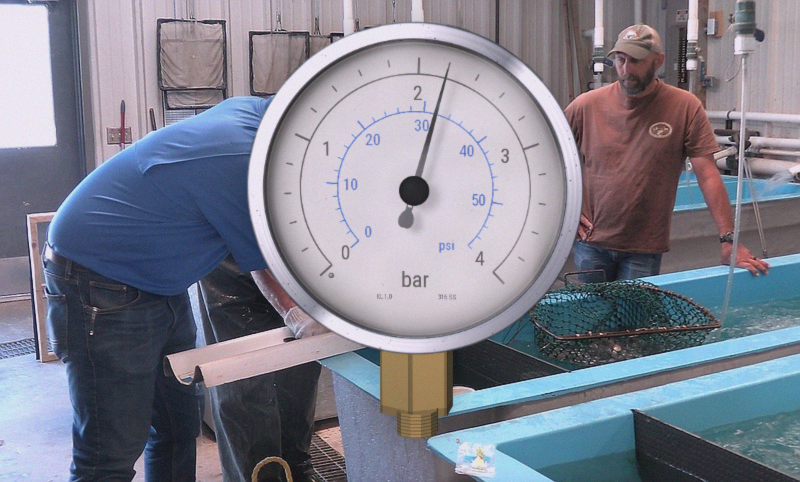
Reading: 2.2 bar
